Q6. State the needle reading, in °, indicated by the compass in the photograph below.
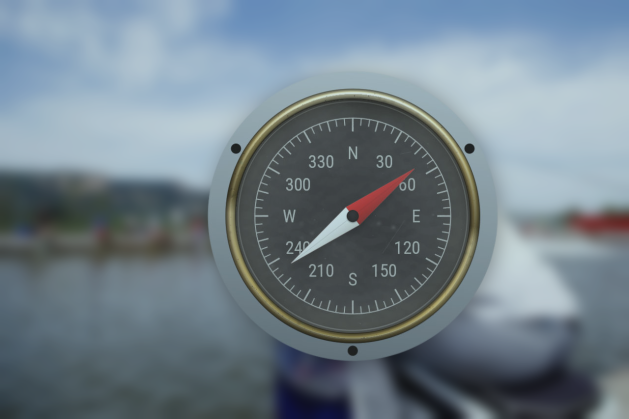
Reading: 52.5 °
